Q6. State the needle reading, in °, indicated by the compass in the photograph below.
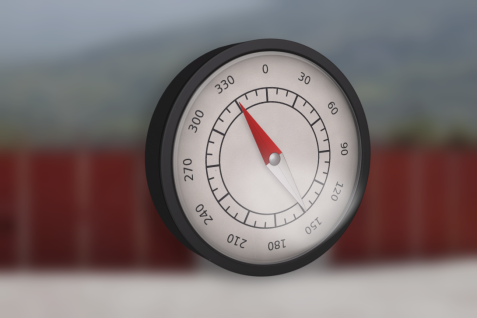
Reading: 330 °
